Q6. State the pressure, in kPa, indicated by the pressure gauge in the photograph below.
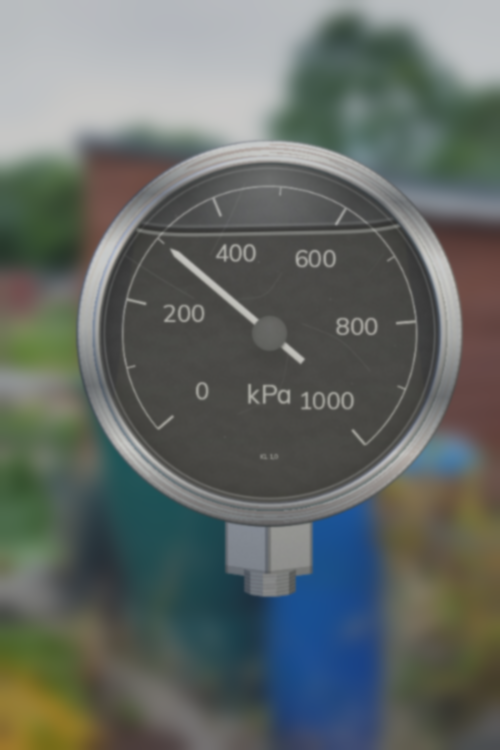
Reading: 300 kPa
